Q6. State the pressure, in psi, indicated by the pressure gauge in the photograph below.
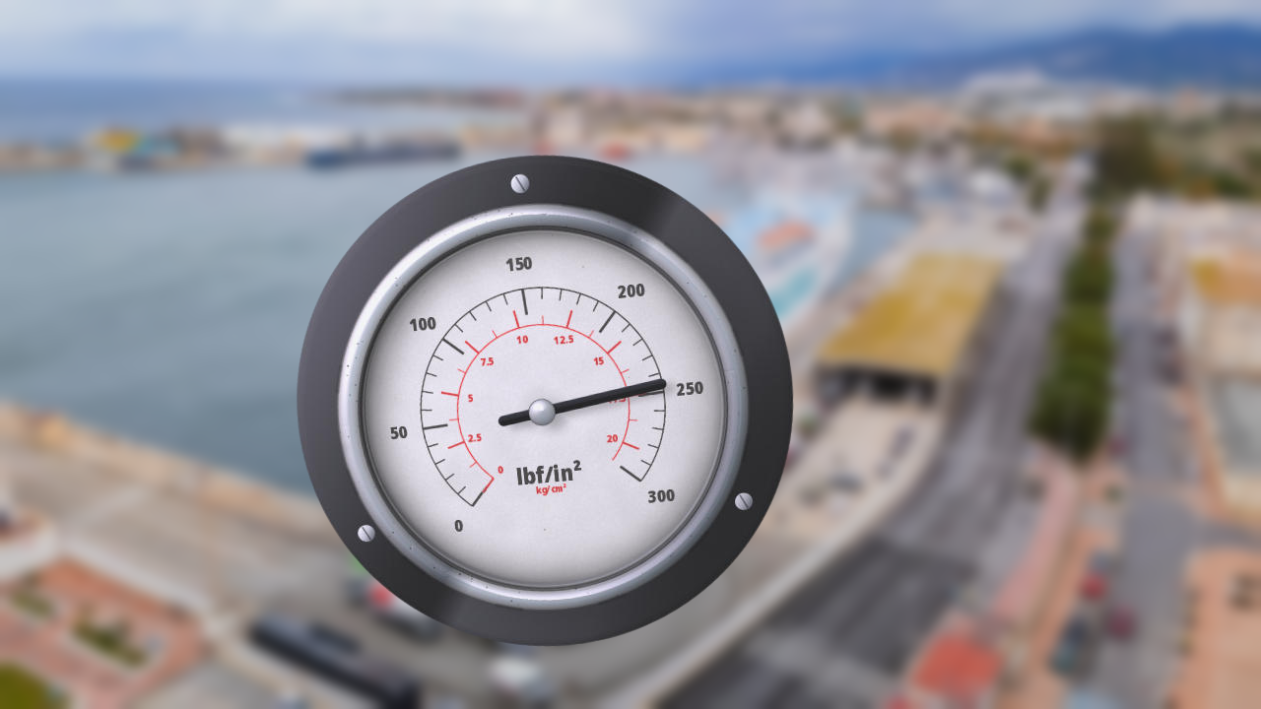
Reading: 245 psi
